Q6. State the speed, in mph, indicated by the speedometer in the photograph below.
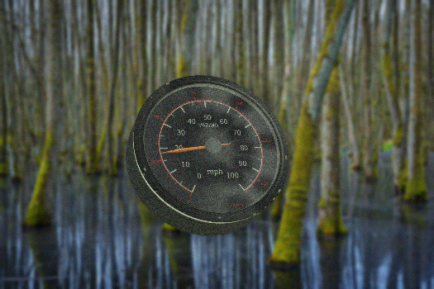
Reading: 17.5 mph
